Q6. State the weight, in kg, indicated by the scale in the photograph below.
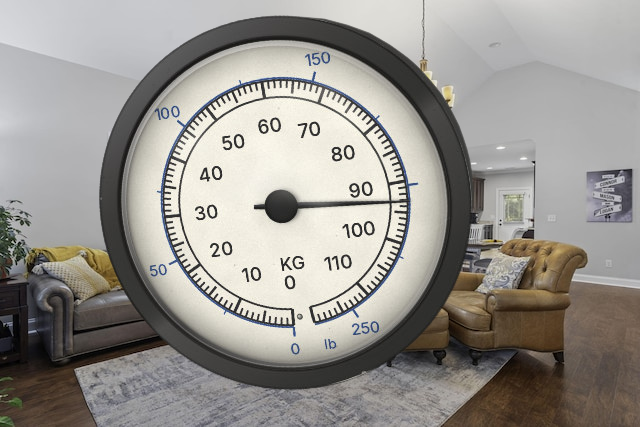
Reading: 93 kg
